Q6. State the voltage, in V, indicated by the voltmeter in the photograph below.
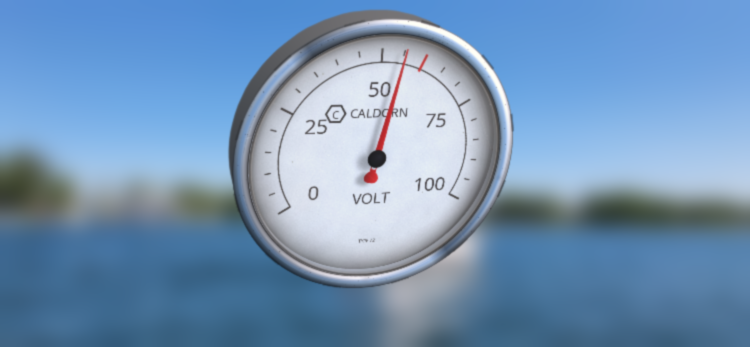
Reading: 55 V
